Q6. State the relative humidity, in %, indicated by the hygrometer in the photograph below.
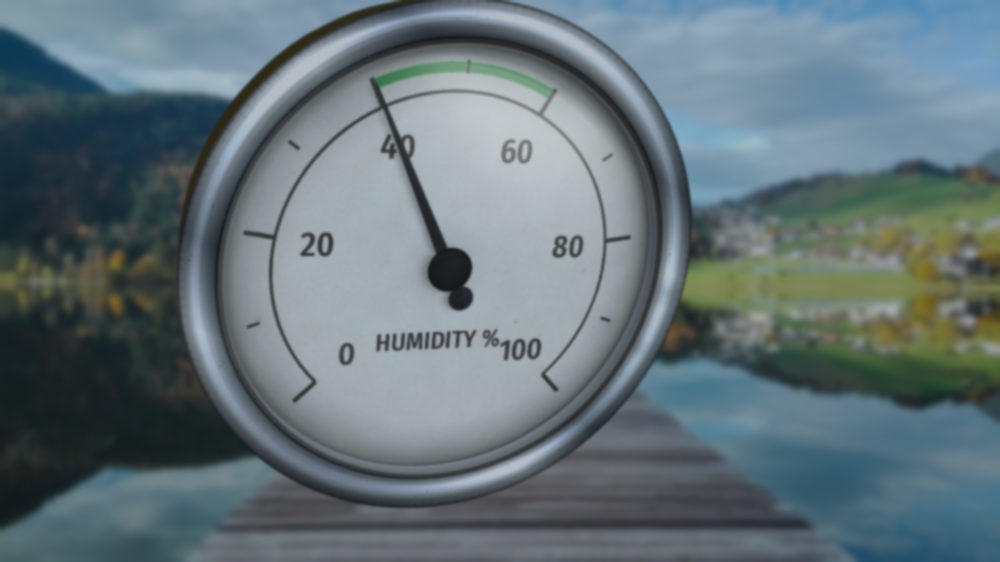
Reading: 40 %
